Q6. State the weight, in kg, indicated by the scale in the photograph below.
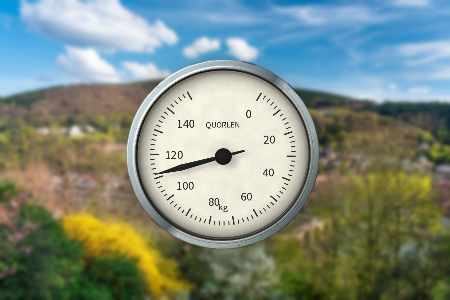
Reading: 112 kg
